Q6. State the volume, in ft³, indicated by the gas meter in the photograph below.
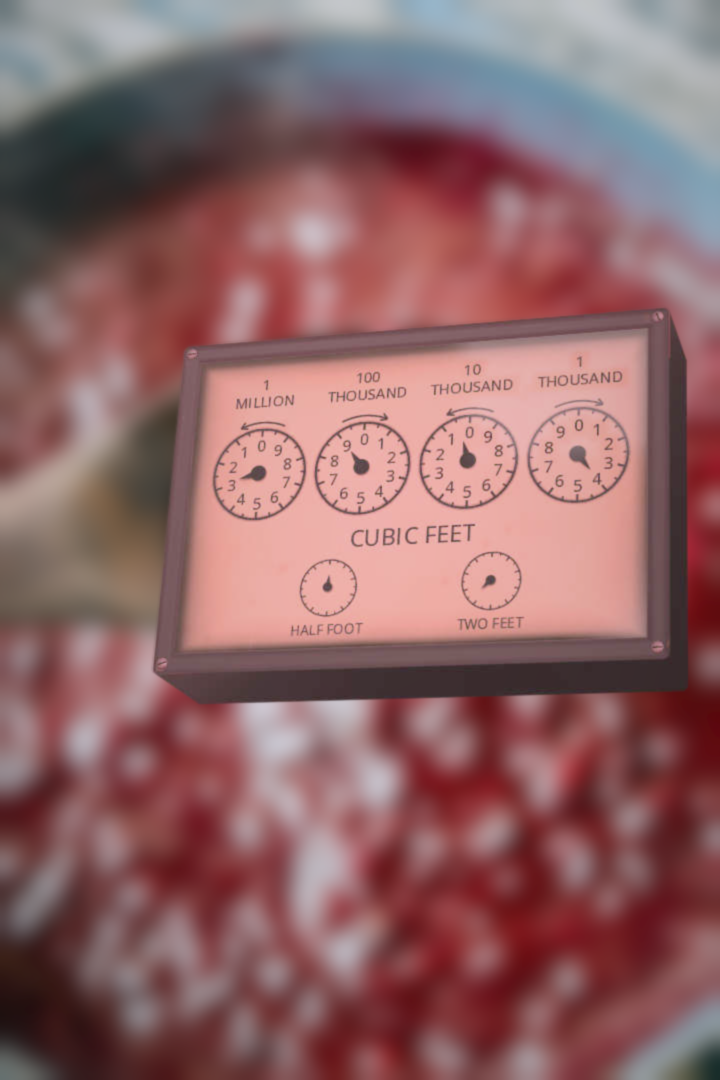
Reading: 290400 ft³
